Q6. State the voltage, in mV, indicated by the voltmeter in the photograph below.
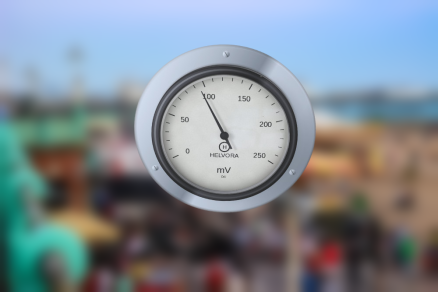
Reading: 95 mV
